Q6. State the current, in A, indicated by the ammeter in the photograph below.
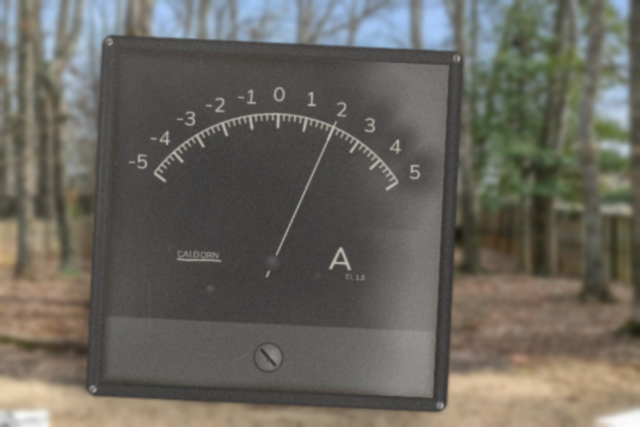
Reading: 2 A
